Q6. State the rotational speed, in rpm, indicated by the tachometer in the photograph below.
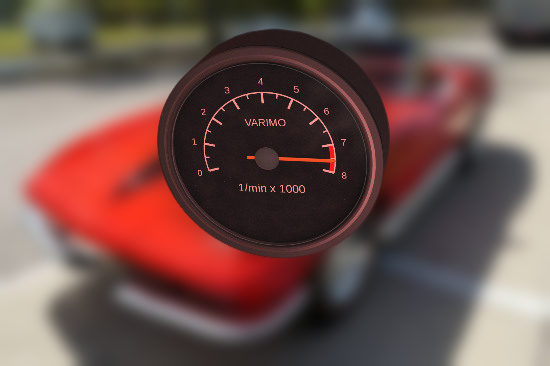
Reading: 7500 rpm
